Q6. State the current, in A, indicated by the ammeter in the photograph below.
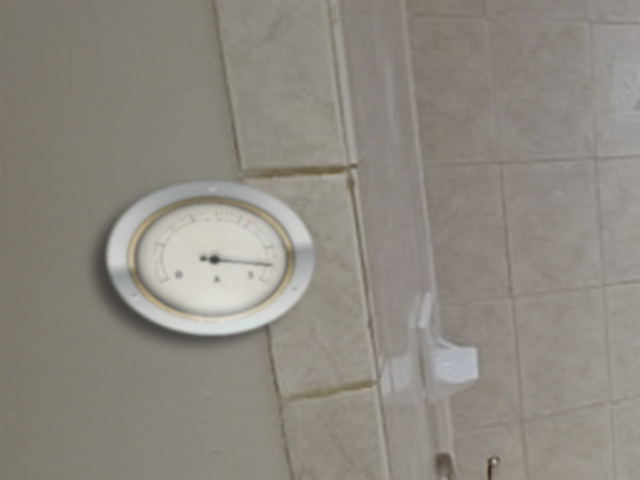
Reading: 4.5 A
